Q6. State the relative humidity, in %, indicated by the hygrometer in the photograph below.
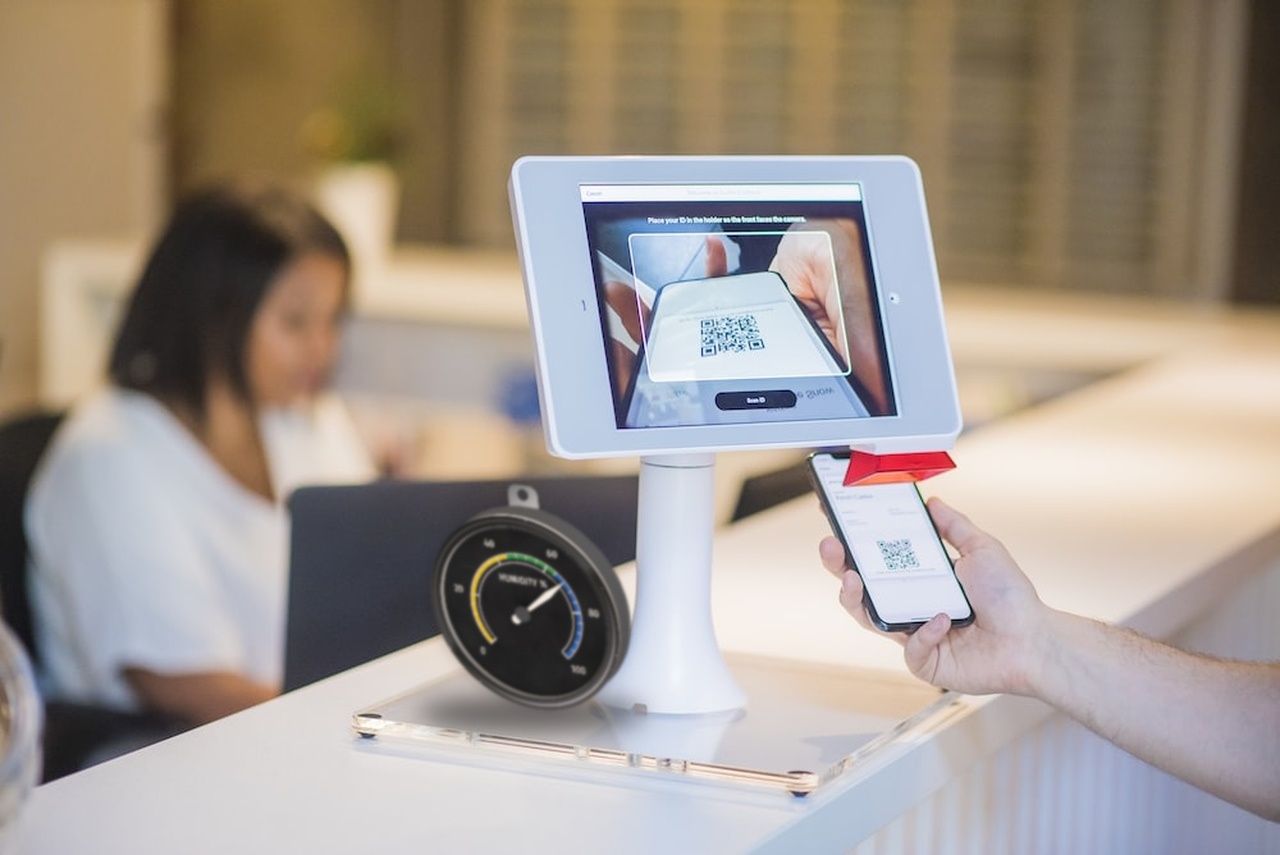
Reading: 68 %
